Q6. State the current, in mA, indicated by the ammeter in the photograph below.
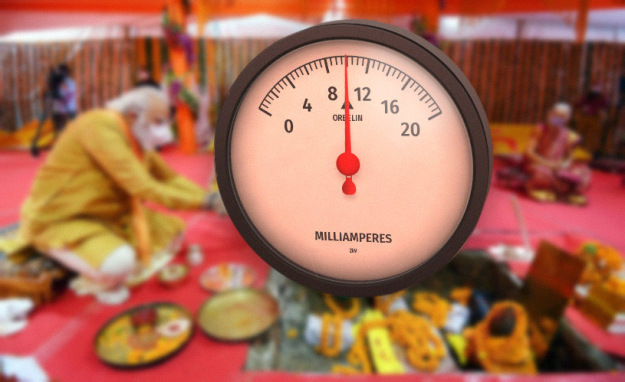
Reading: 10 mA
